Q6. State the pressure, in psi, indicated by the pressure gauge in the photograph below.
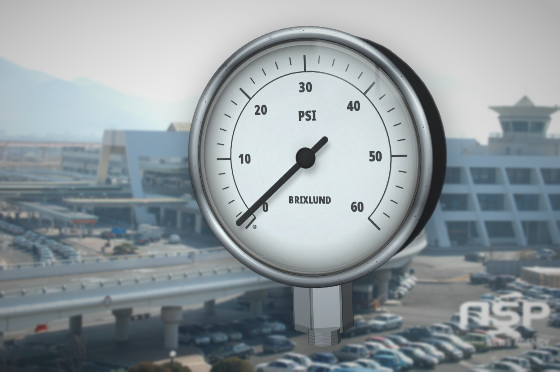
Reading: 1 psi
